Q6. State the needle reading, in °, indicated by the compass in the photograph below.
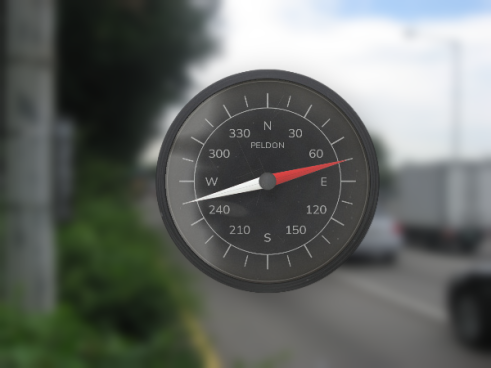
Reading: 75 °
